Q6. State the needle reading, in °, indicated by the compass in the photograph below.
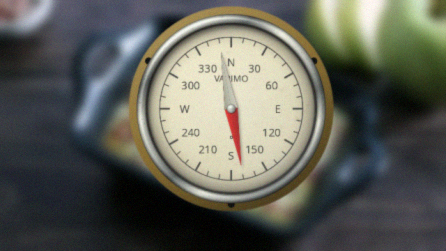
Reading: 170 °
